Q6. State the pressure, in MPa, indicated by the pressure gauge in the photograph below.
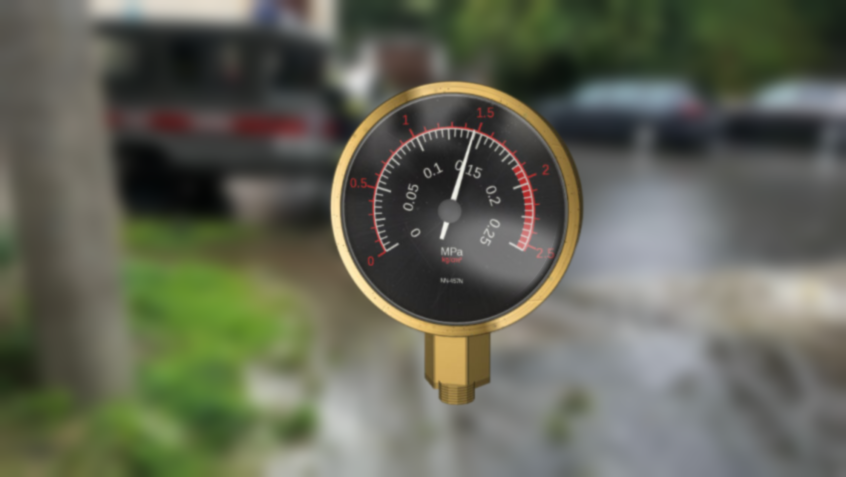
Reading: 0.145 MPa
